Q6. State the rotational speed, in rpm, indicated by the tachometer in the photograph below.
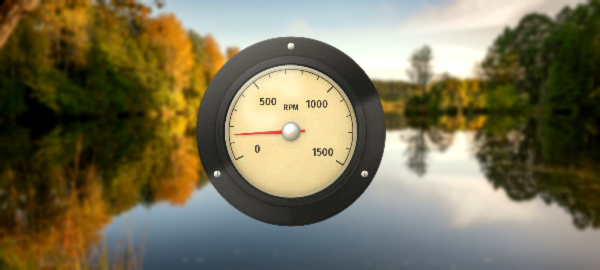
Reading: 150 rpm
